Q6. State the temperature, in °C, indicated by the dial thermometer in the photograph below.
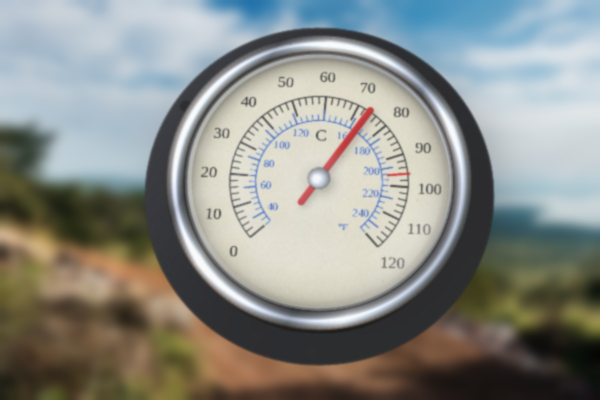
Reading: 74 °C
